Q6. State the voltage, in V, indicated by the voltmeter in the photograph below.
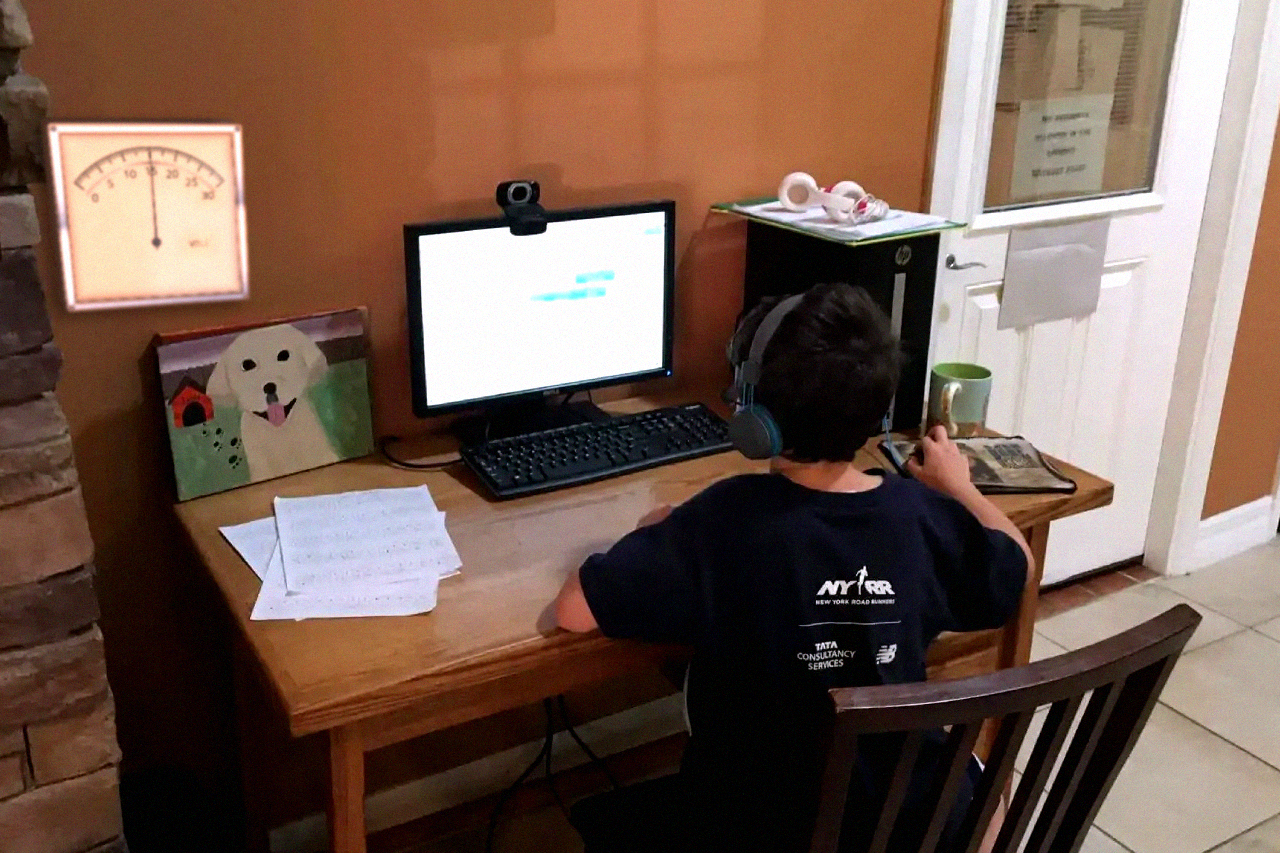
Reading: 15 V
